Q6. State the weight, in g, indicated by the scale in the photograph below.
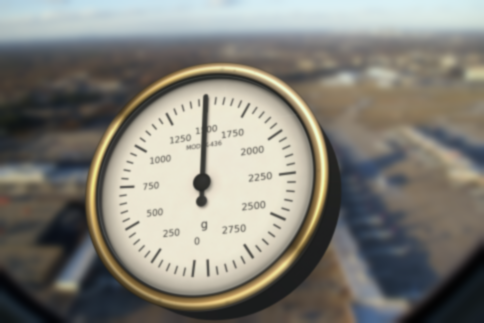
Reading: 1500 g
